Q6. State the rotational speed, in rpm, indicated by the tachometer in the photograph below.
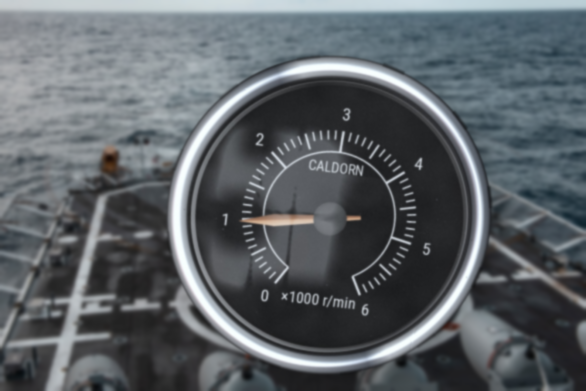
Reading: 1000 rpm
